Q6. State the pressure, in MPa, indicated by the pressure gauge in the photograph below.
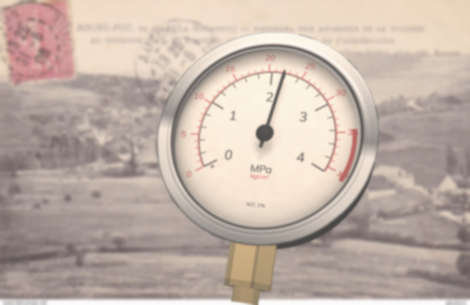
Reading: 2.2 MPa
